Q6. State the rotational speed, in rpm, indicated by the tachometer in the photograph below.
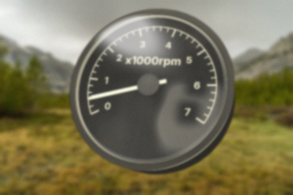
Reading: 400 rpm
